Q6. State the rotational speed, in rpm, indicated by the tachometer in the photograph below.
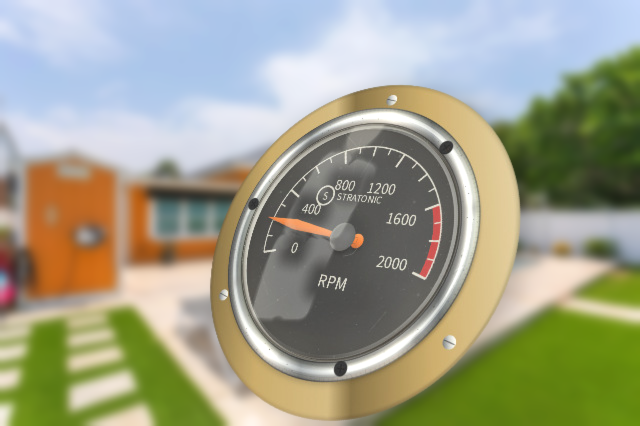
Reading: 200 rpm
